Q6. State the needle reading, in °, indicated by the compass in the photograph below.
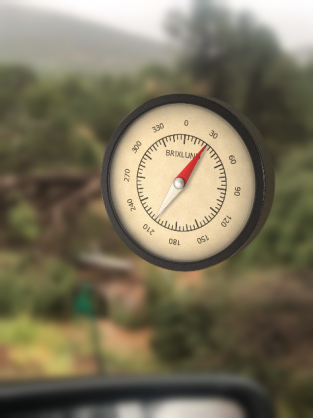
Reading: 30 °
